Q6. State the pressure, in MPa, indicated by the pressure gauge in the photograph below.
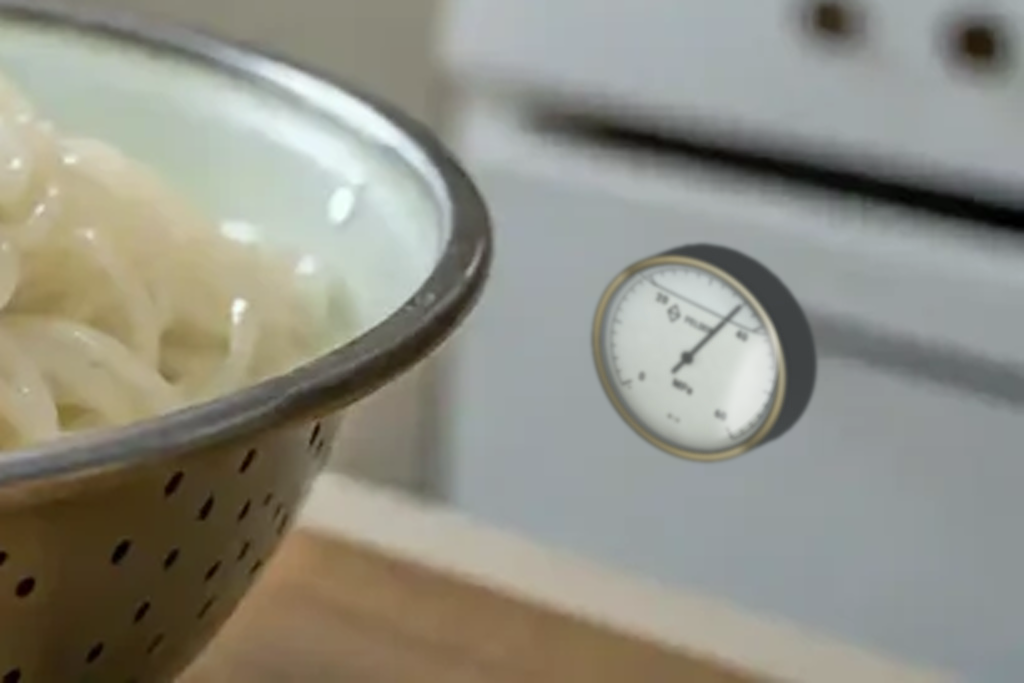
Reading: 36 MPa
